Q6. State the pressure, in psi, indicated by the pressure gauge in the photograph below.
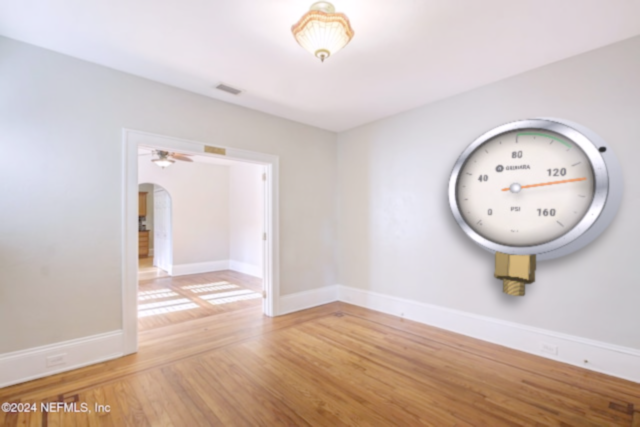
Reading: 130 psi
